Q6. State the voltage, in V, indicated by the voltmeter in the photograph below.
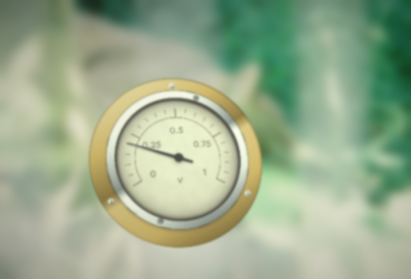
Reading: 0.2 V
